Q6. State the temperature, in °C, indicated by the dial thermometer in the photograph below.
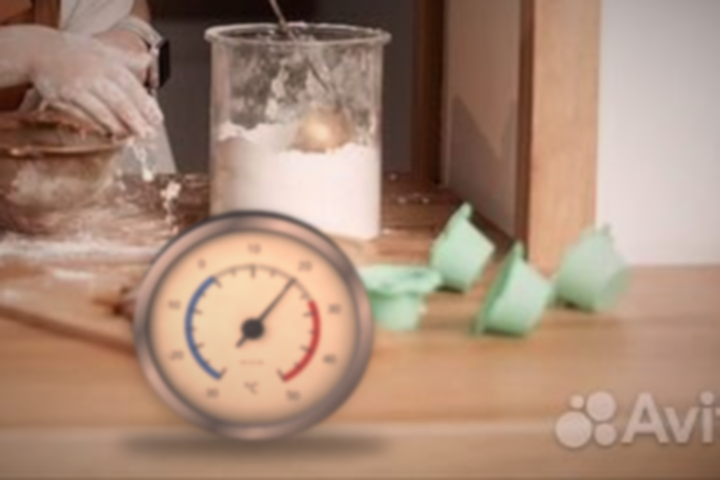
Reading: 20 °C
